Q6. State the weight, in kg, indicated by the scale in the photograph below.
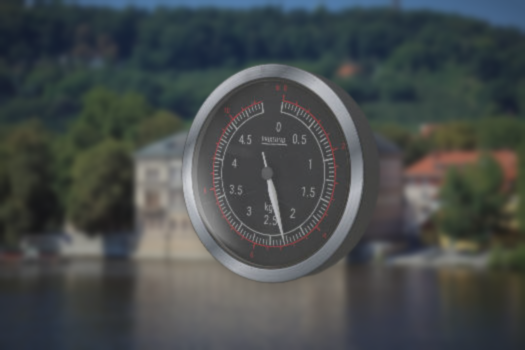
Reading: 2.25 kg
